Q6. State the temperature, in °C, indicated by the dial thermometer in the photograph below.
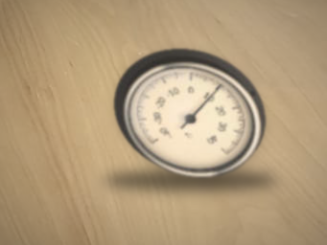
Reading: 10 °C
